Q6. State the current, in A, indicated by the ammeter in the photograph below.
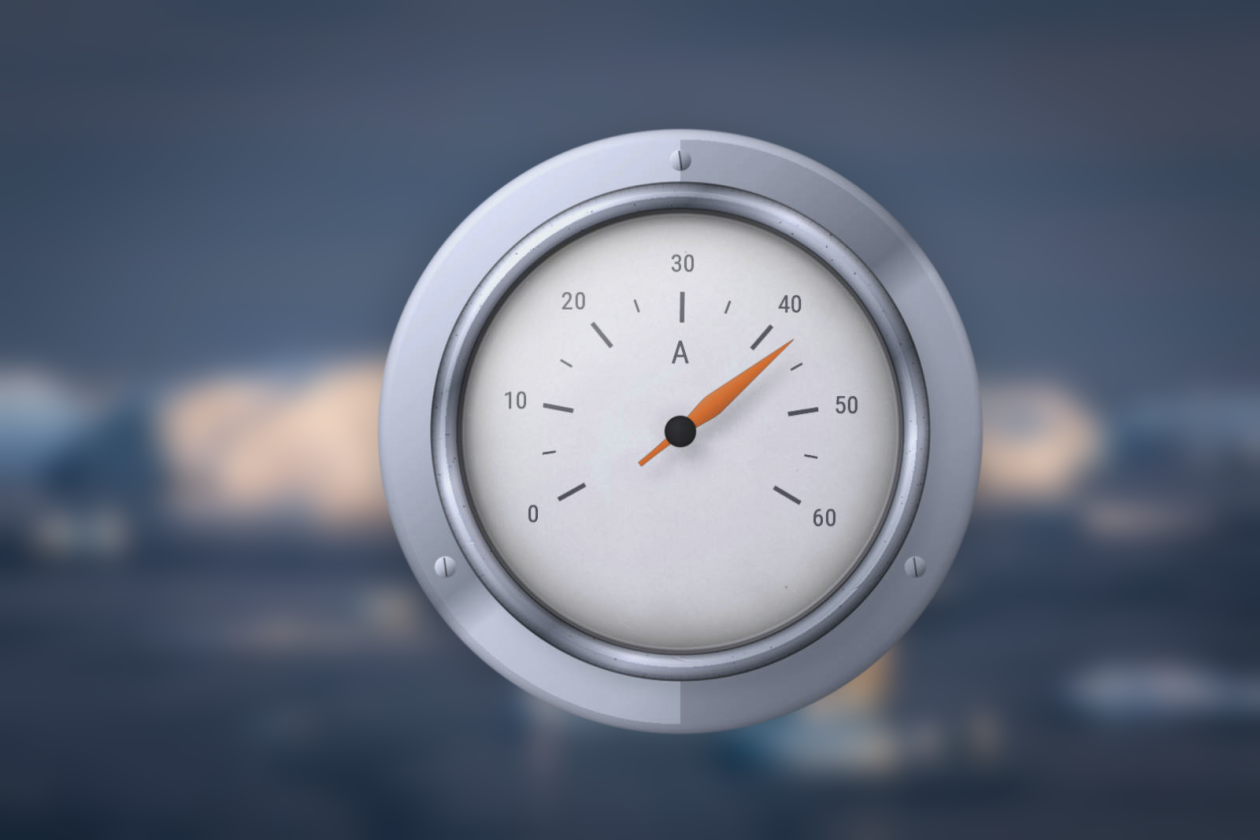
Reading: 42.5 A
